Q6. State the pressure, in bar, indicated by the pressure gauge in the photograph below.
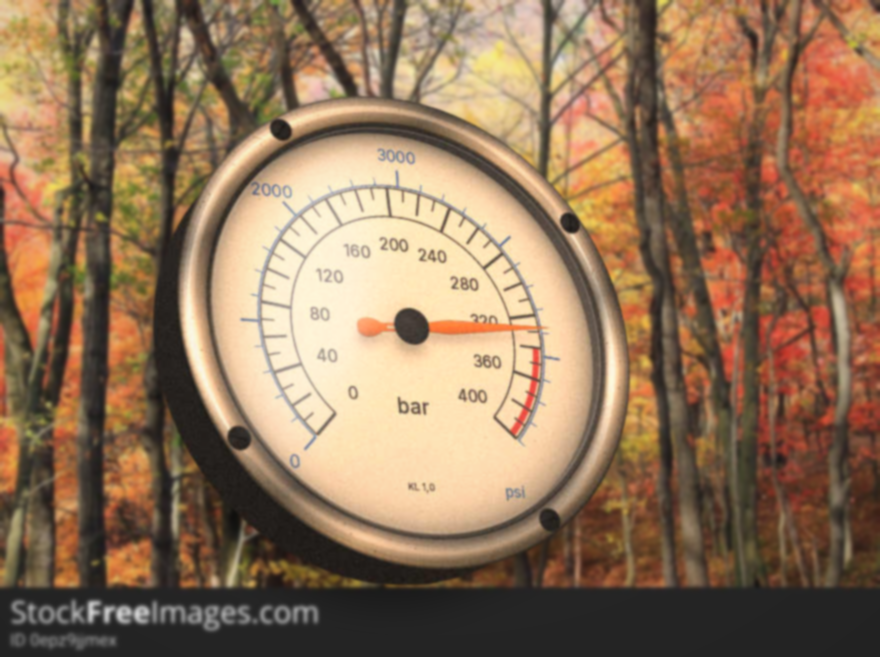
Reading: 330 bar
